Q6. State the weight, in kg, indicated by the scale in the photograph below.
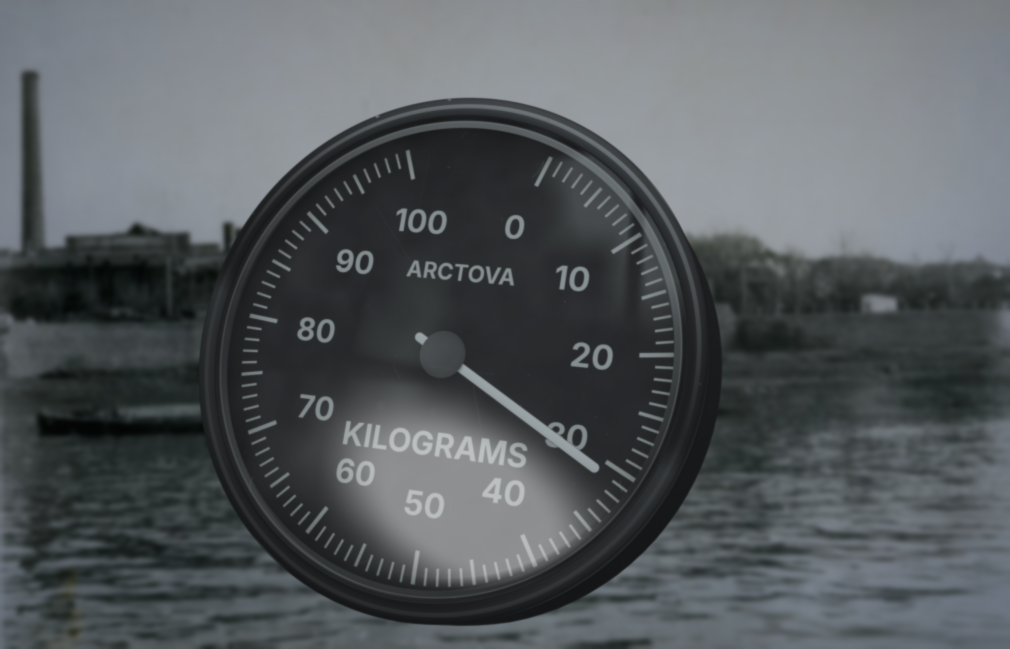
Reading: 31 kg
